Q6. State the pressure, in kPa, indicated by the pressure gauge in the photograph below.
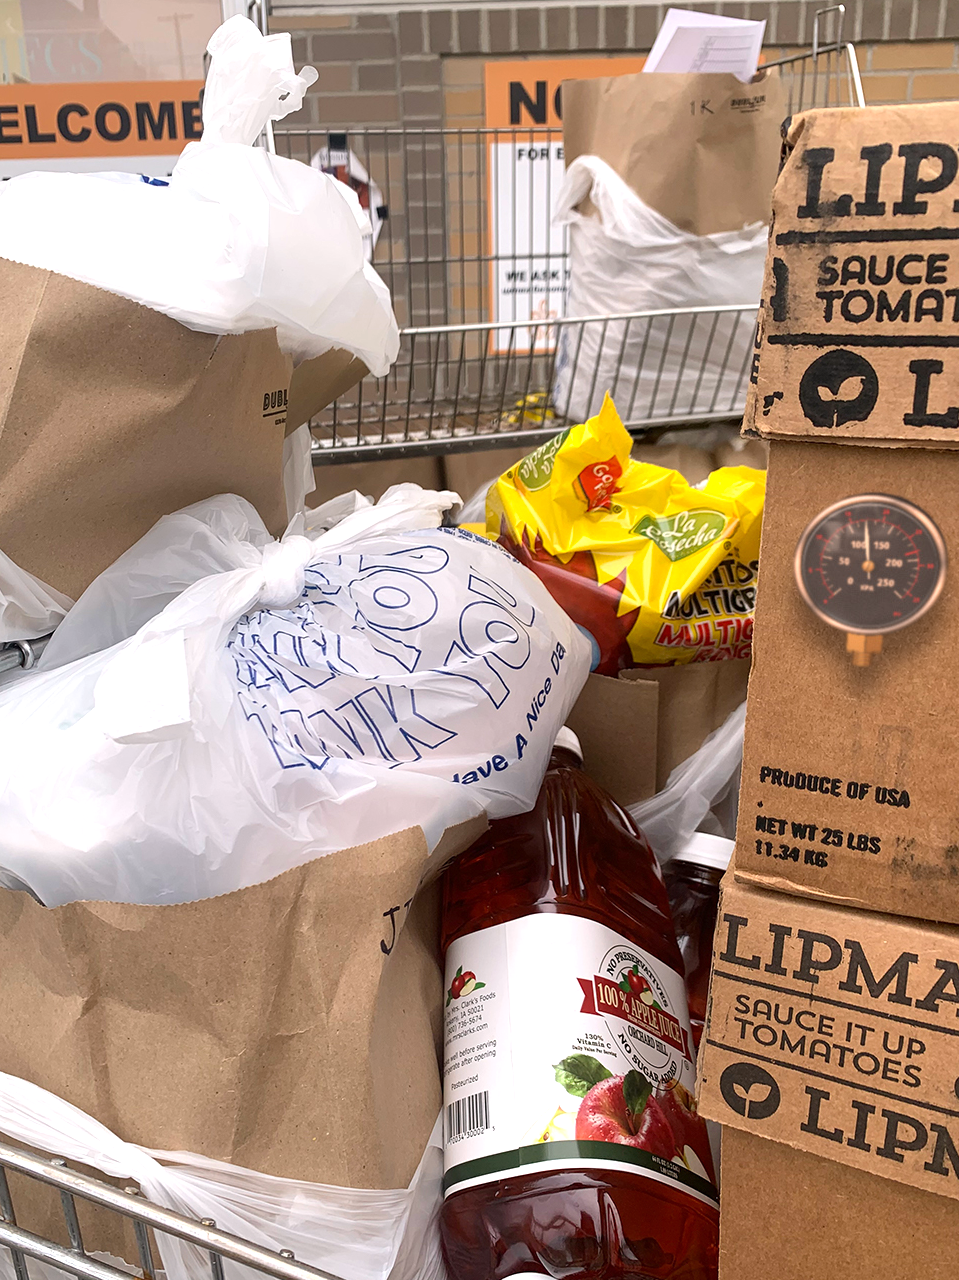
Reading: 120 kPa
